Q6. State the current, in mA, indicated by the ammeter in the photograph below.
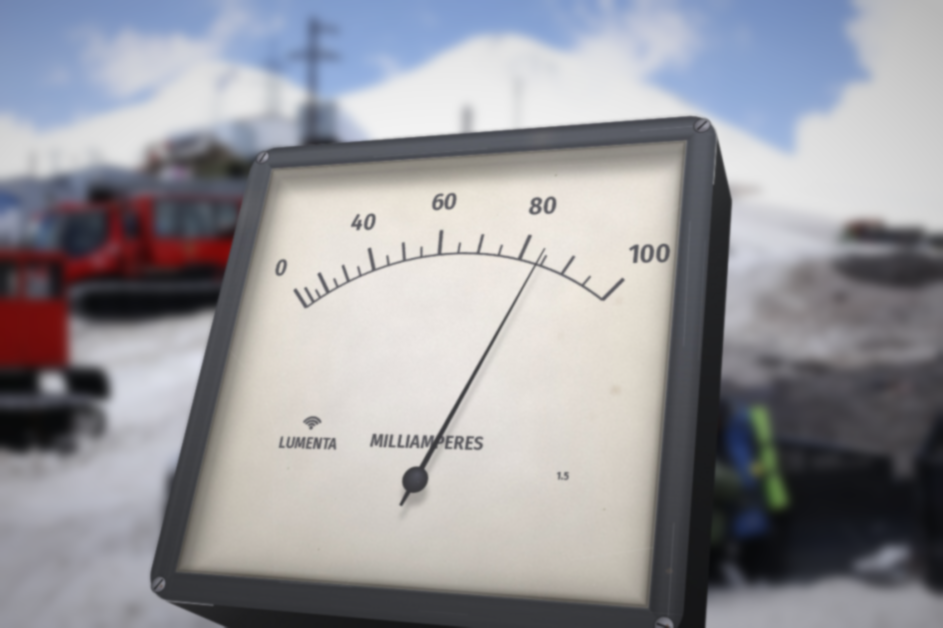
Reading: 85 mA
